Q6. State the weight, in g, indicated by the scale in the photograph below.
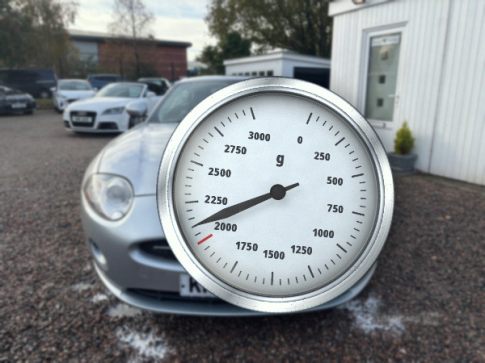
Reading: 2100 g
